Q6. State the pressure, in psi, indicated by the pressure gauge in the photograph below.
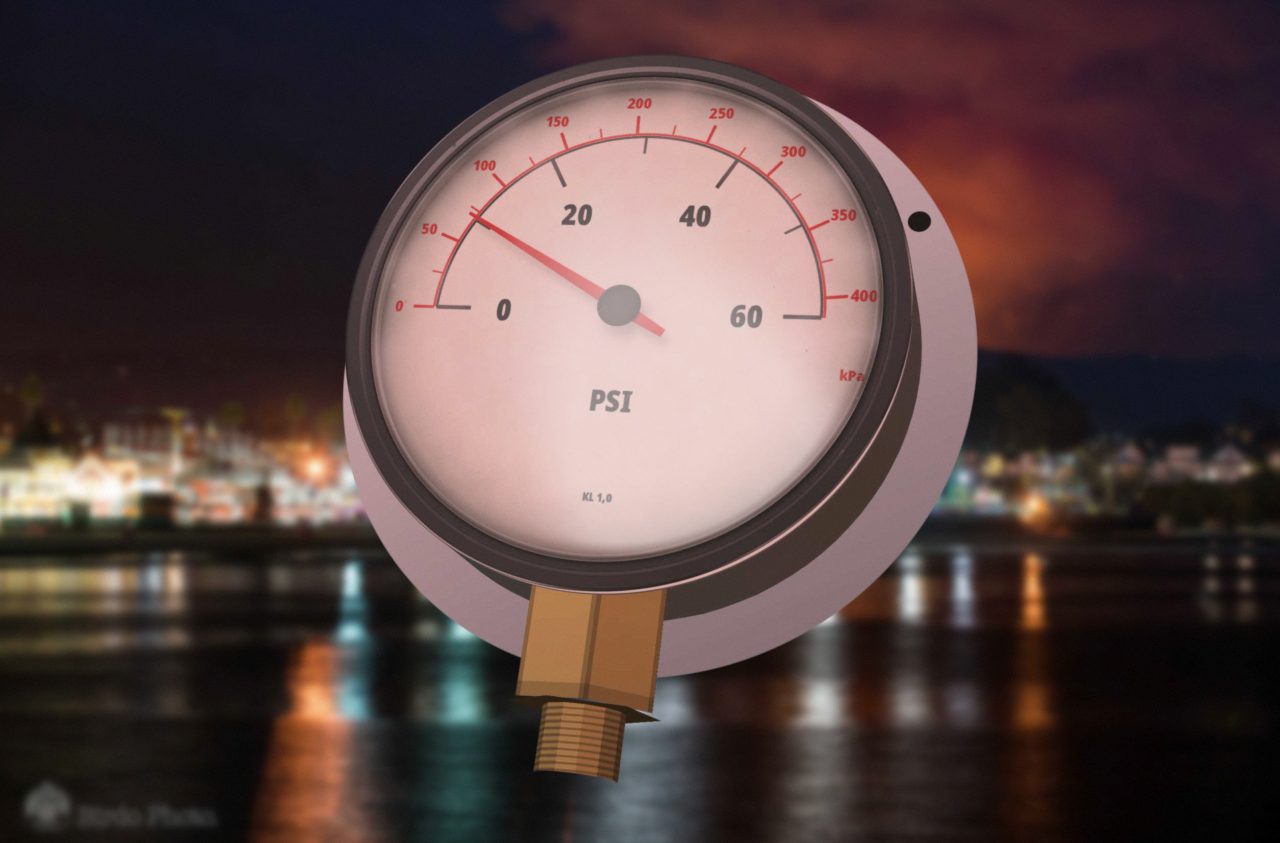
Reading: 10 psi
